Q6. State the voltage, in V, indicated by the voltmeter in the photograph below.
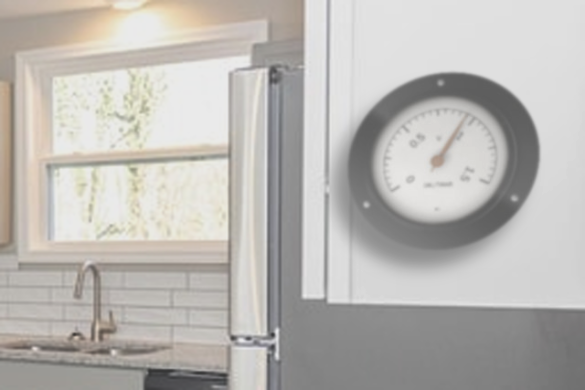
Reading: 0.95 V
